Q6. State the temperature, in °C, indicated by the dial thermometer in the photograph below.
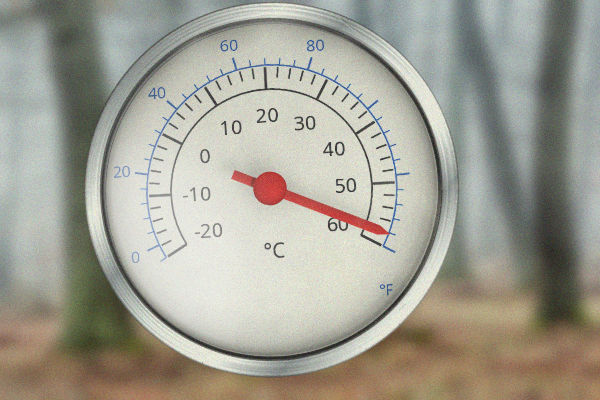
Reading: 58 °C
